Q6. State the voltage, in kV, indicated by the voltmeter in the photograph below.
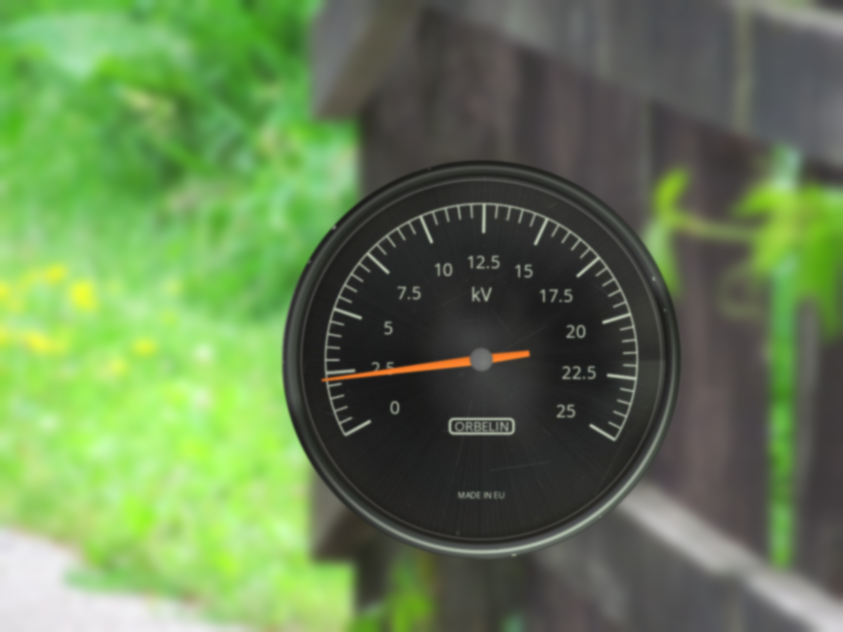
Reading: 2.25 kV
